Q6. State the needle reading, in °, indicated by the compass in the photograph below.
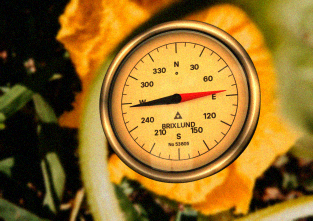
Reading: 85 °
